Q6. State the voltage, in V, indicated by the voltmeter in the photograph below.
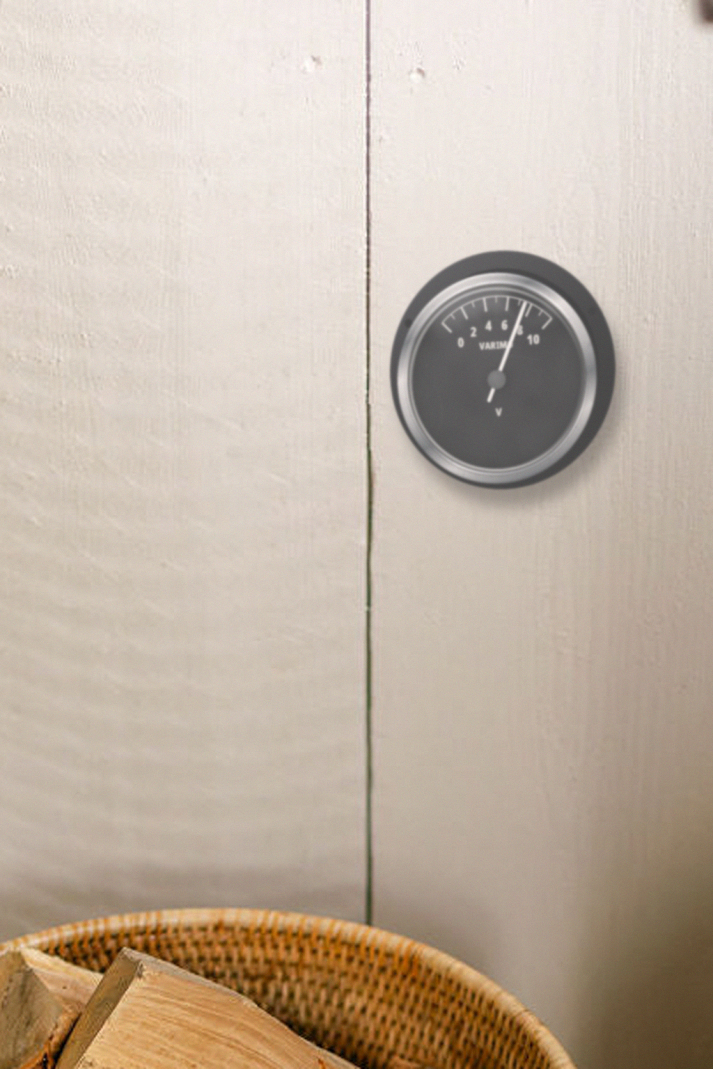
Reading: 7.5 V
